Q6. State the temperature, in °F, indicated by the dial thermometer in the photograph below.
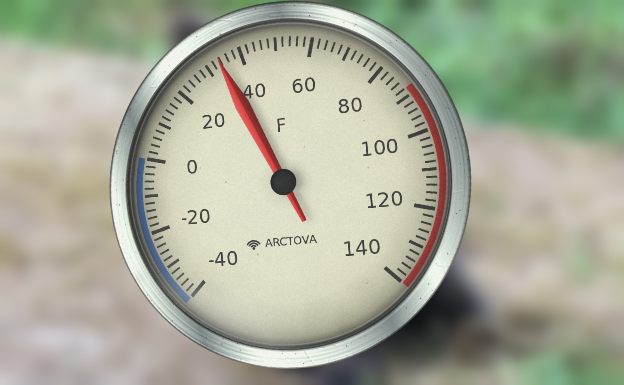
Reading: 34 °F
